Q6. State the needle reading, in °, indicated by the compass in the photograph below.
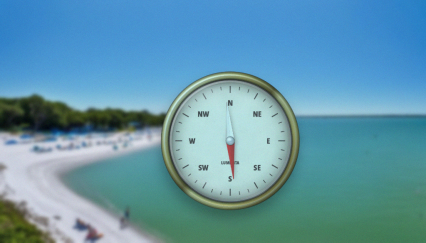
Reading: 175 °
